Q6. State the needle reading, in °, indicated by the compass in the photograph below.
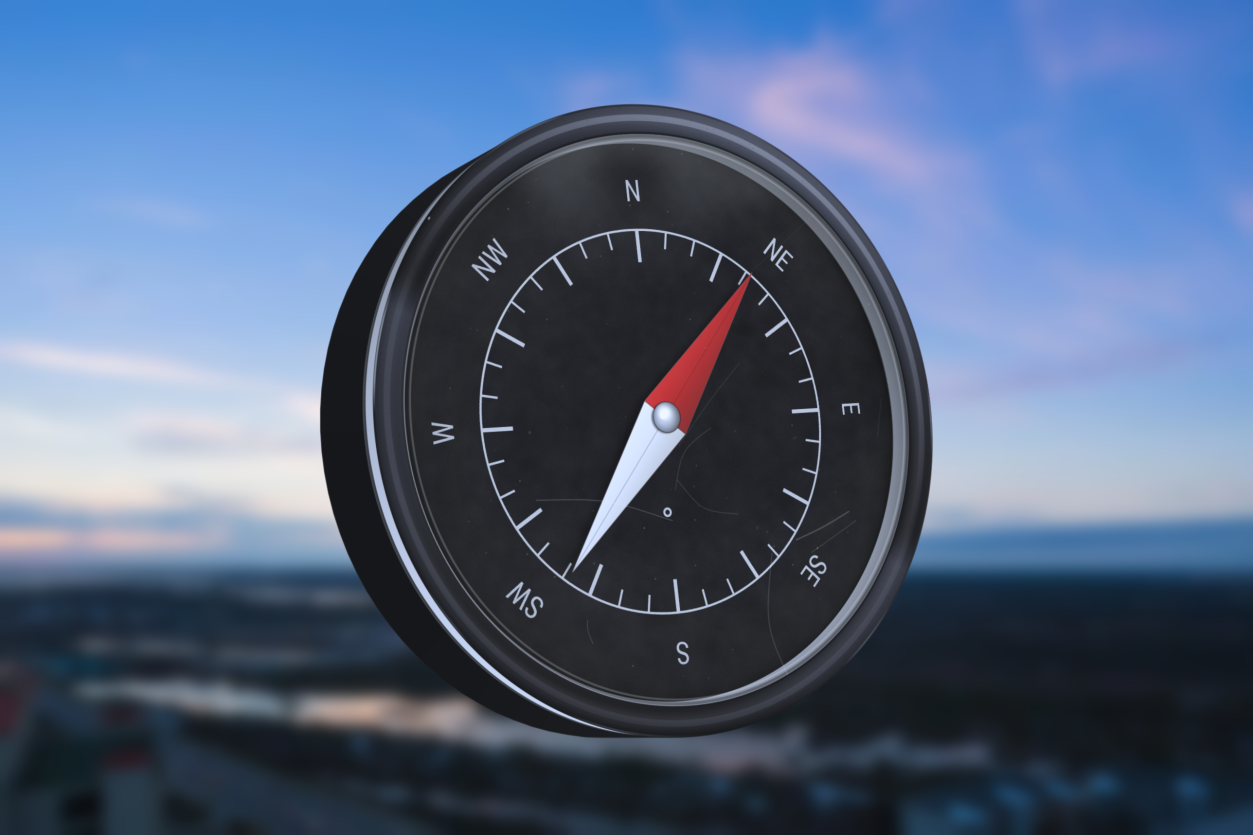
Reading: 40 °
